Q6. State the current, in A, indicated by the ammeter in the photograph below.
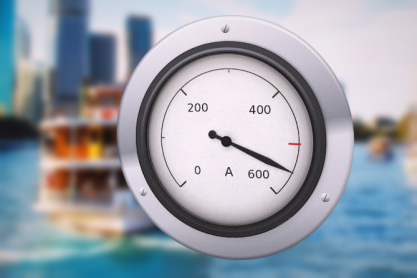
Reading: 550 A
